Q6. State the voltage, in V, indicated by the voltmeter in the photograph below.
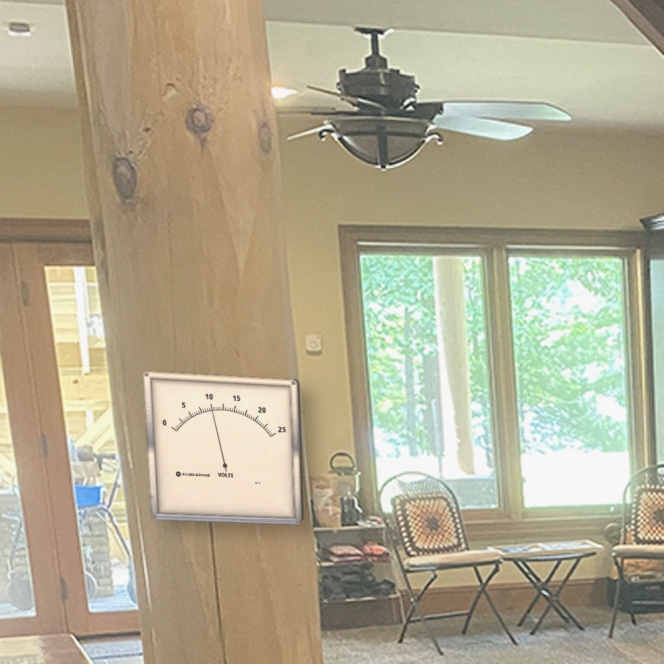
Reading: 10 V
